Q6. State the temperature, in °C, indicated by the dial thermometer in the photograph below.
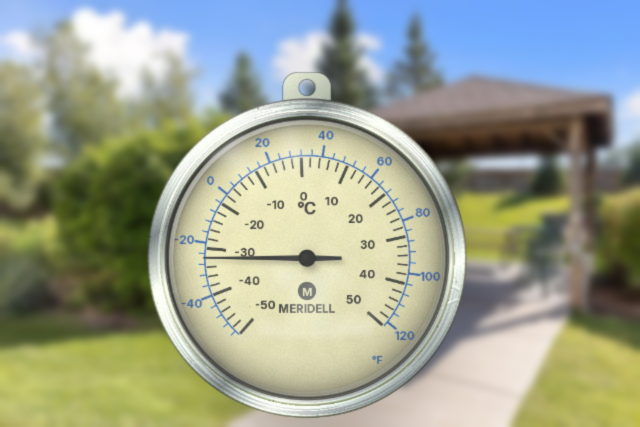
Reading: -32 °C
